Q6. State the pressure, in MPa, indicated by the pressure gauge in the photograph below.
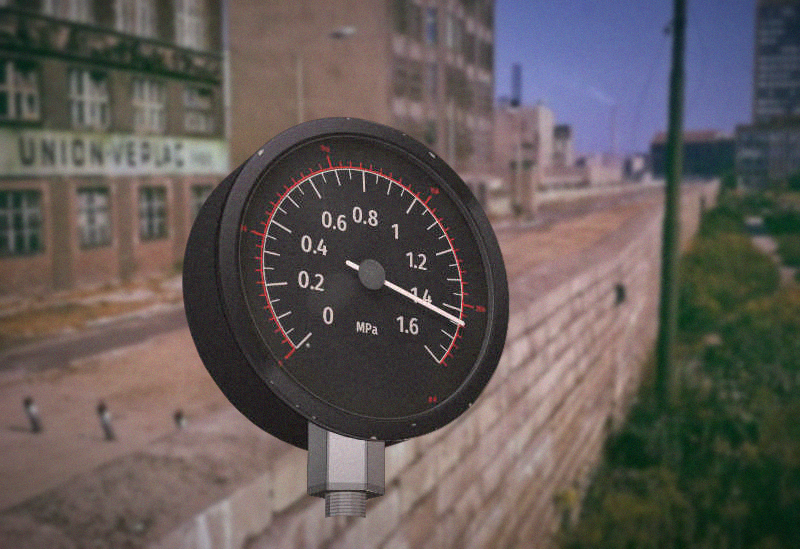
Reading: 1.45 MPa
